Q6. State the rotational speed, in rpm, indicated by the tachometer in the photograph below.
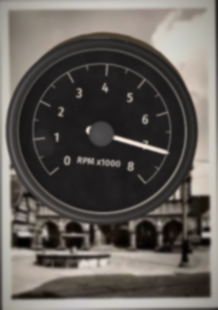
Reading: 7000 rpm
